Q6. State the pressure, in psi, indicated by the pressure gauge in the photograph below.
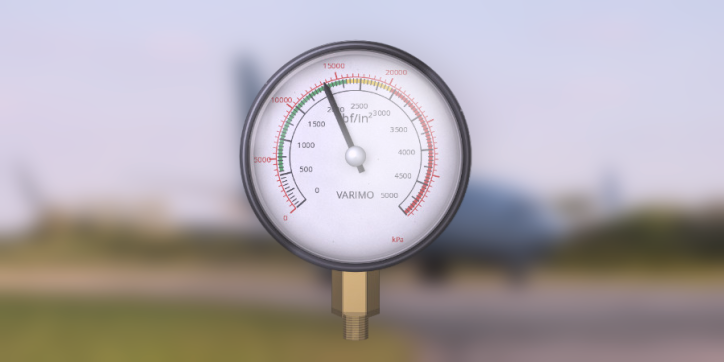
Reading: 2000 psi
